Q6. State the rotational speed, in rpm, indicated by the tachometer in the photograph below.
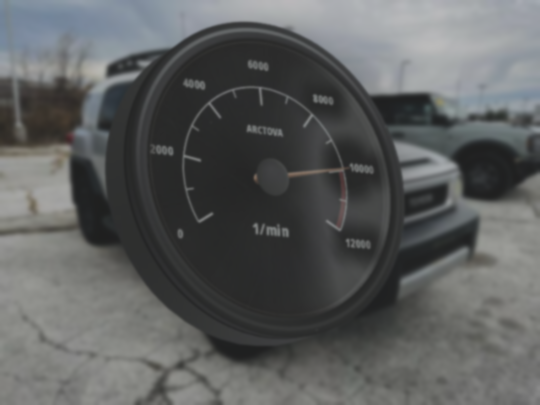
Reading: 10000 rpm
